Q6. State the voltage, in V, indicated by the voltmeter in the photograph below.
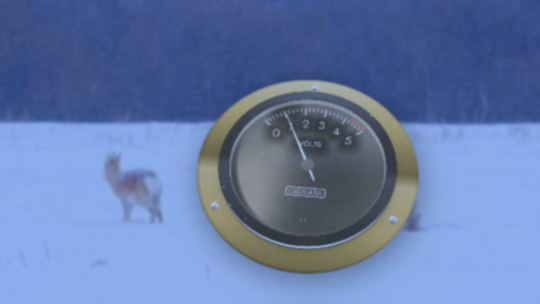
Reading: 1 V
